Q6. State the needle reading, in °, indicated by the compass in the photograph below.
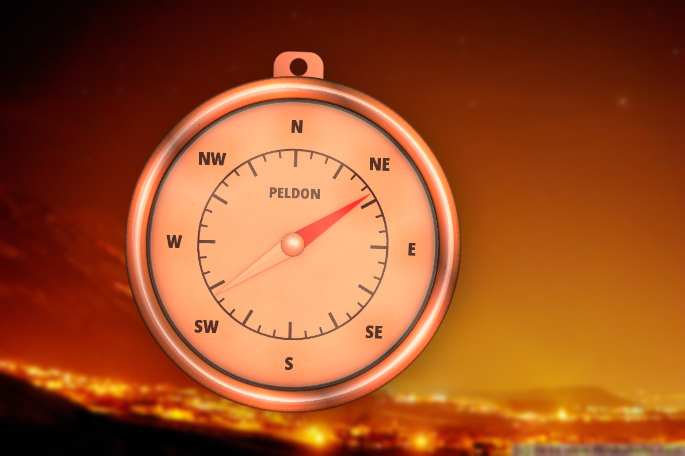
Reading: 55 °
